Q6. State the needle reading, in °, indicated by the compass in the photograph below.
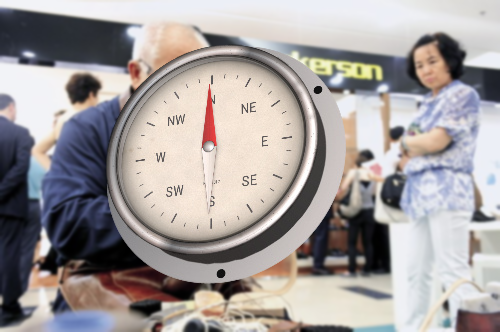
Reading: 0 °
